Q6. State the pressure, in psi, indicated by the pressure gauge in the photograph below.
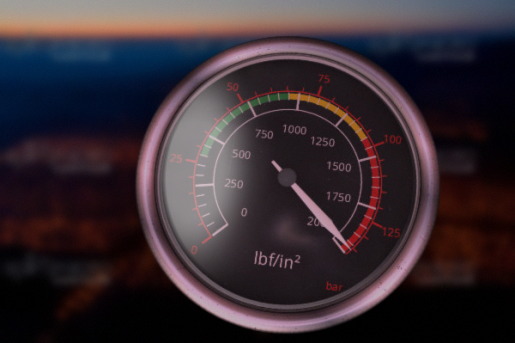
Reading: 1975 psi
